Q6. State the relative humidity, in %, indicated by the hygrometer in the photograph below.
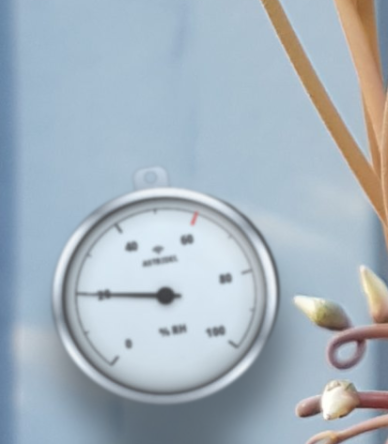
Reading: 20 %
